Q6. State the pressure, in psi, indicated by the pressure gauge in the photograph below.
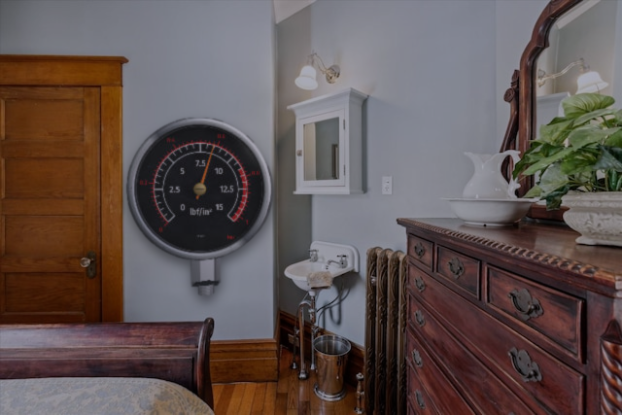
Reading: 8.5 psi
